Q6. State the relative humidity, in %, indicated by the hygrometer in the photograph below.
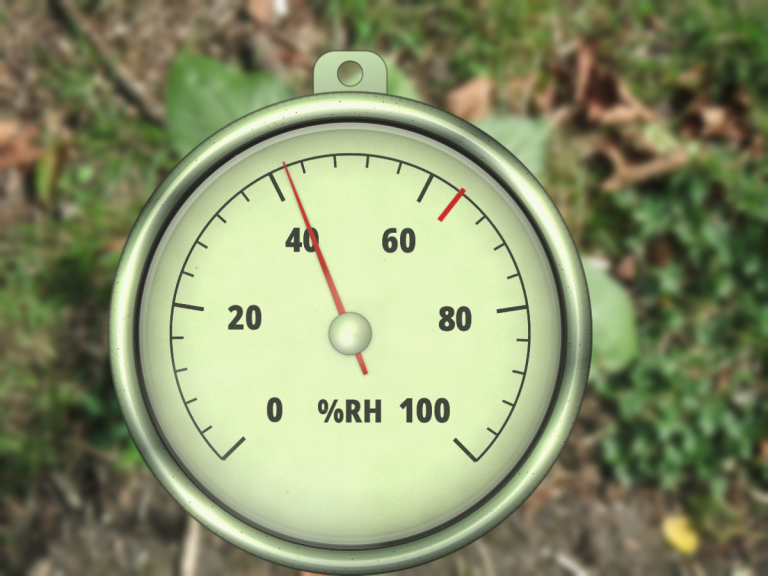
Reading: 42 %
